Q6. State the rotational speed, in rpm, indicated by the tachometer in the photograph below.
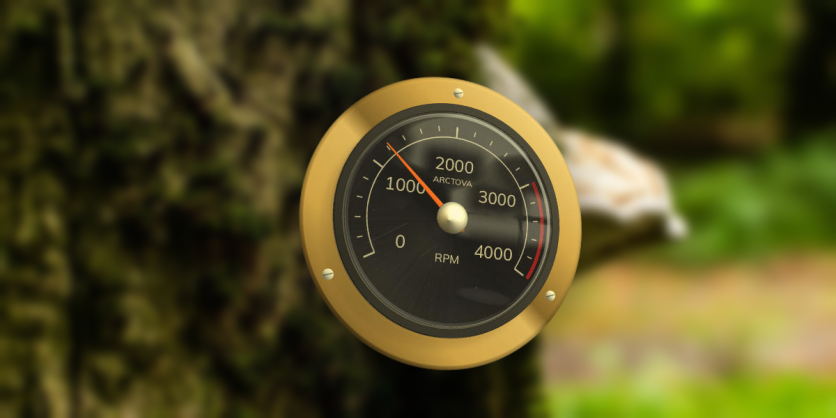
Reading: 1200 rpm
